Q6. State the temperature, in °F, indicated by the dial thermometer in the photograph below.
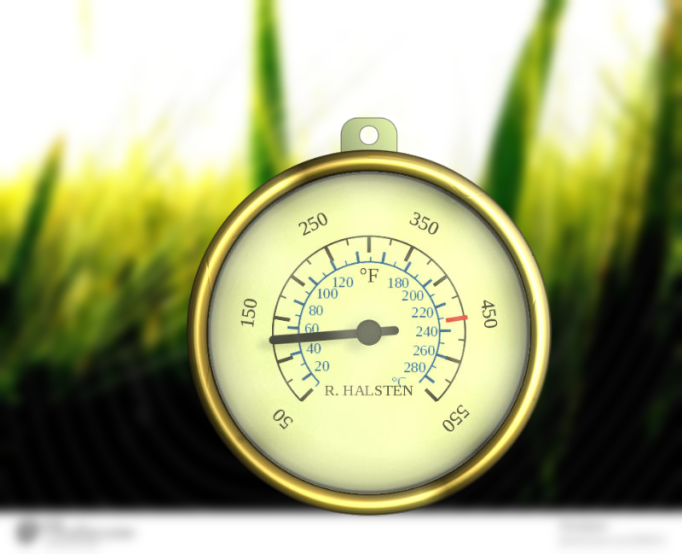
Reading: 125 °F
